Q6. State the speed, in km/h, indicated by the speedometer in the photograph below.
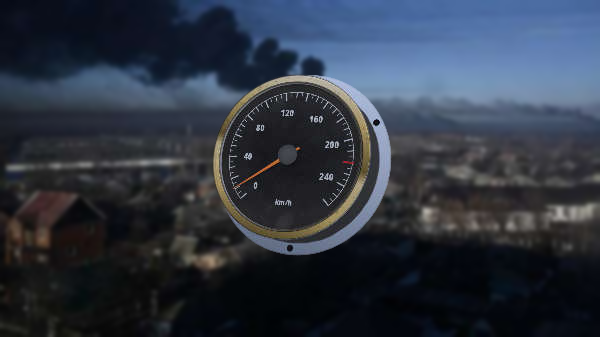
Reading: 10 km/h
